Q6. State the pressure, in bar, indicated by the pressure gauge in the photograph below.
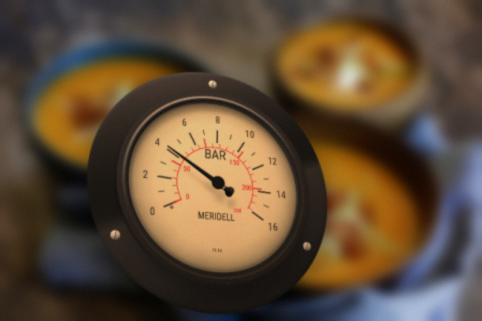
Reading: 4 bar
